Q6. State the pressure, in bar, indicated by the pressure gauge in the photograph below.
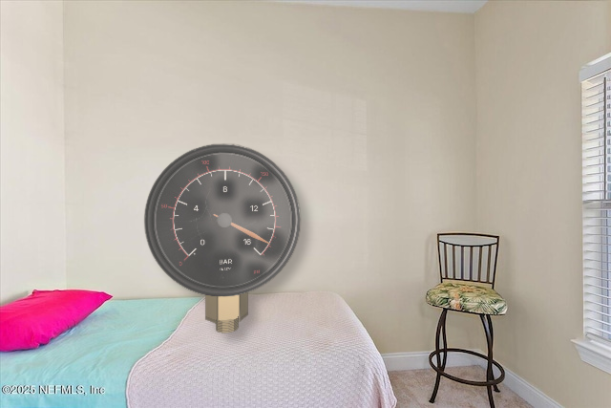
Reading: 15 bar
